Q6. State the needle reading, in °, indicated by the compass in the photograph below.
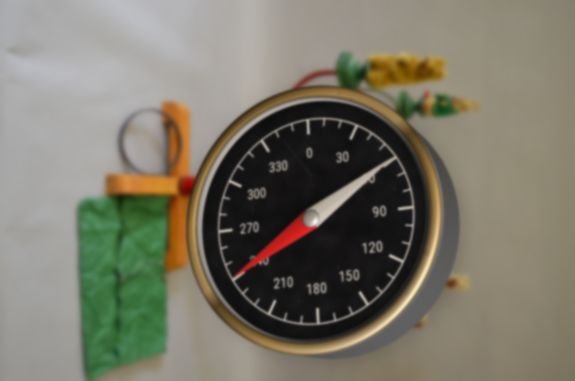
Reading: 240 °
